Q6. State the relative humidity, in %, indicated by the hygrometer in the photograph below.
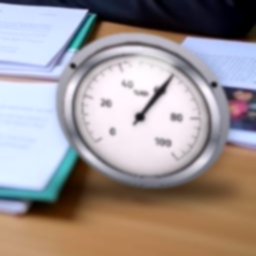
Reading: 60 %
